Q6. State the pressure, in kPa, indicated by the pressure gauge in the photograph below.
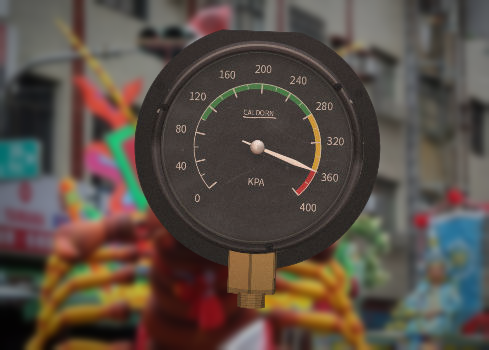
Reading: 360 kPa
